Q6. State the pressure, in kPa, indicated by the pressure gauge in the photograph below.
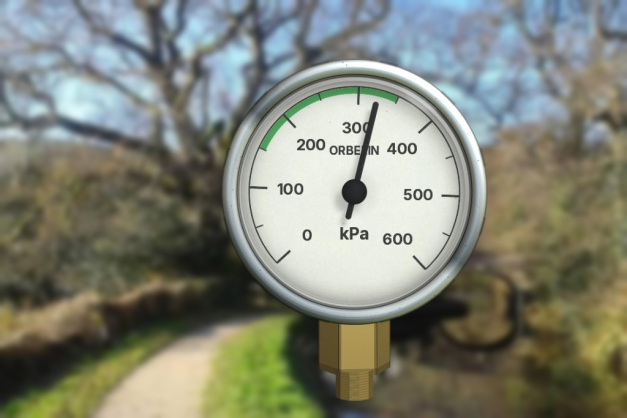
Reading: 325 kPa
